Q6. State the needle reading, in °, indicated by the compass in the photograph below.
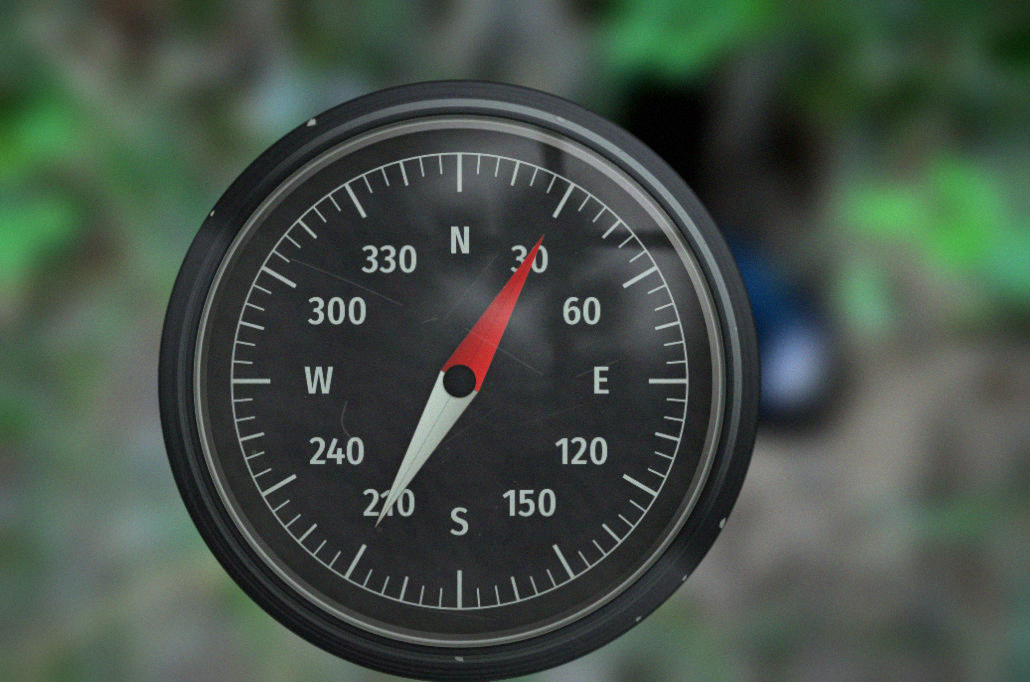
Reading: 30 °
